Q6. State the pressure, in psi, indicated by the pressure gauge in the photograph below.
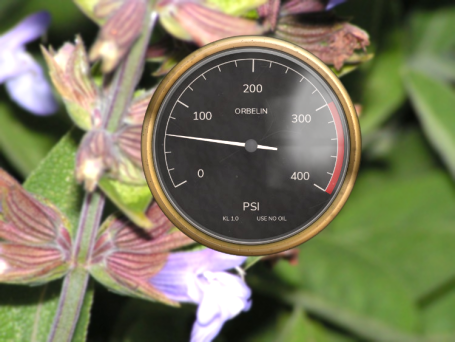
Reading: 60 psi
